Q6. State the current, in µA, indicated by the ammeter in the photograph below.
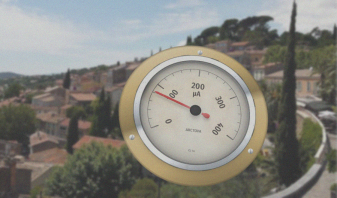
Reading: 80 µA
